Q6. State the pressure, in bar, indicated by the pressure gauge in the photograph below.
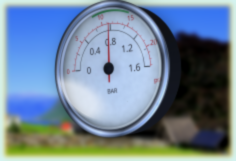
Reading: 0.8 bar
